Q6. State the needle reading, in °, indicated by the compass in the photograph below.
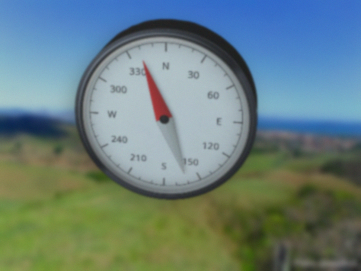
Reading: 340 °
